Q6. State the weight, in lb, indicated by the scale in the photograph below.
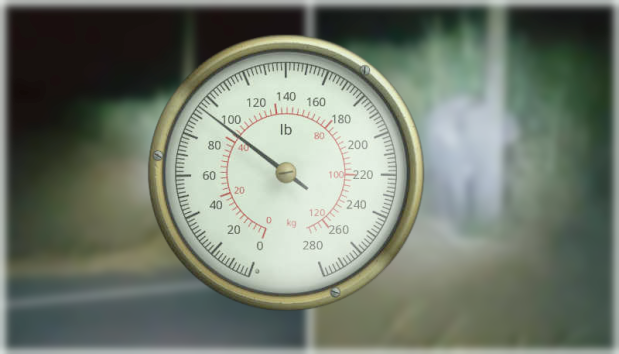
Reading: 94 lb
